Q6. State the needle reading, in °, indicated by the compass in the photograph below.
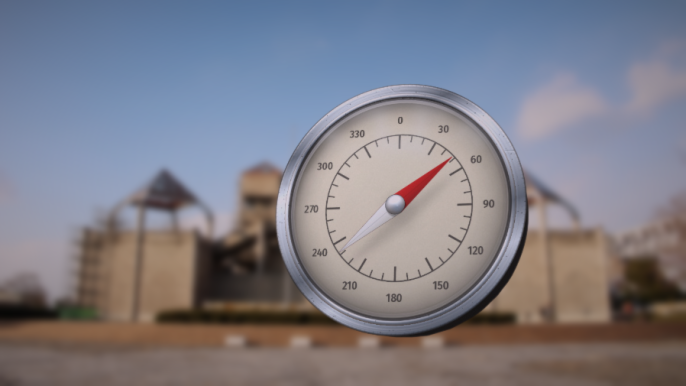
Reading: 50 °
